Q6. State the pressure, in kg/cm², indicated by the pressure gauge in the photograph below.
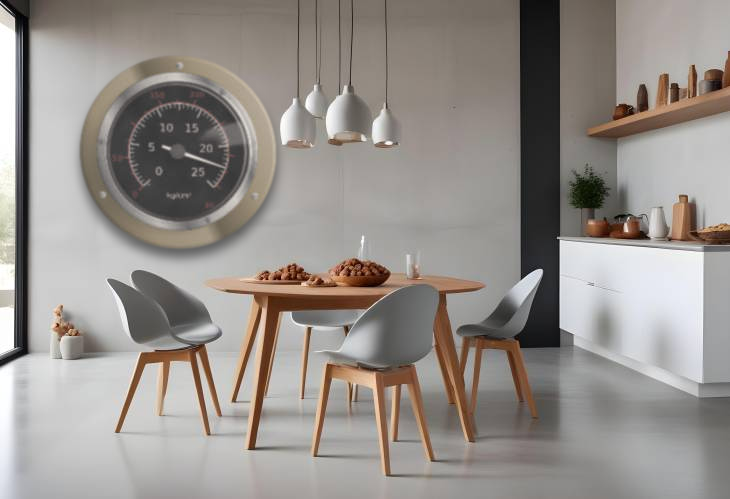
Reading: 22.5 kg/cm²
